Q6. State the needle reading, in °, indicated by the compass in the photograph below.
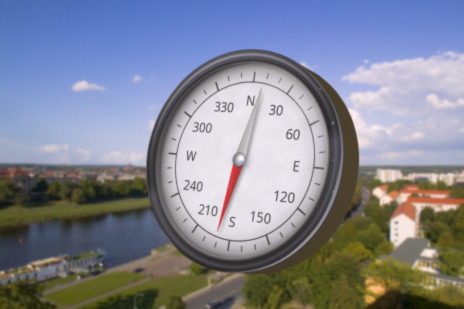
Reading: 190 °
